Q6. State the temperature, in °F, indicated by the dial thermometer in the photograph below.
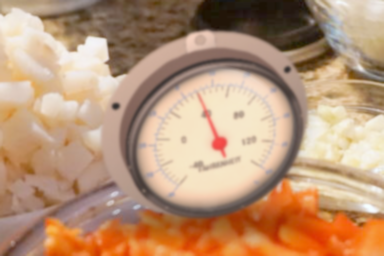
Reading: 40 °F
